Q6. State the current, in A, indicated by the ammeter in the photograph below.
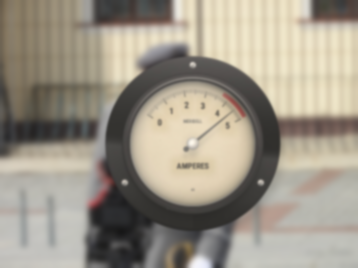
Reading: 4.5 A
